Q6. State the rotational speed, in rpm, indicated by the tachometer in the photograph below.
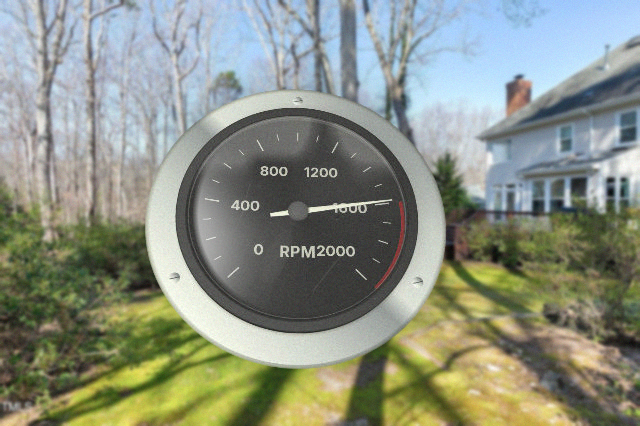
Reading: 1600 rpm
